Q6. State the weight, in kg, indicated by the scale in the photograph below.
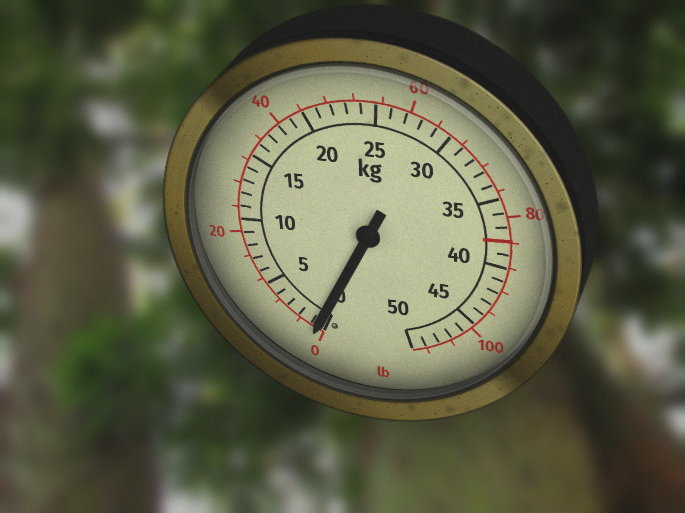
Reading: 0.5 kg
